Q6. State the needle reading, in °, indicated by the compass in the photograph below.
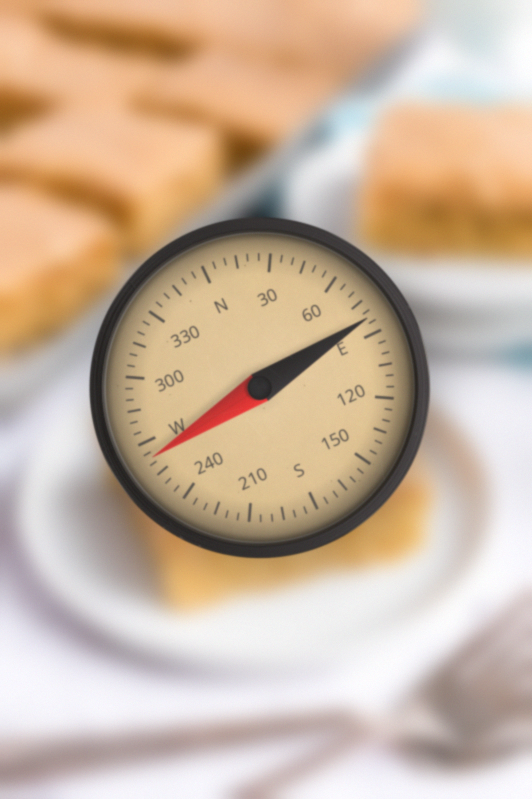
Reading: 262.5 °
